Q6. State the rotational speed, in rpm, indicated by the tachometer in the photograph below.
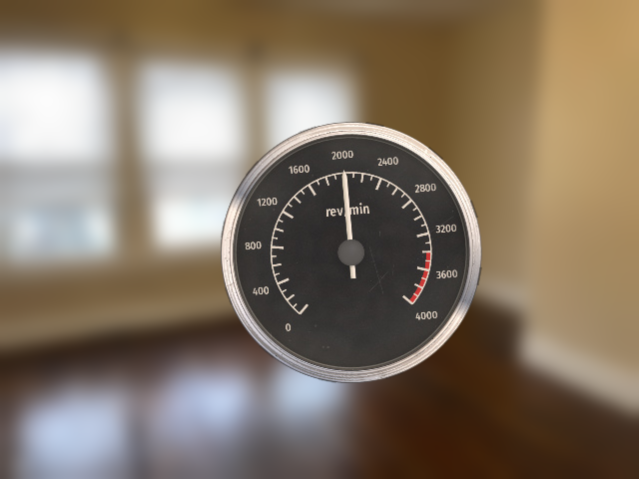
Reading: 2000 rpm
